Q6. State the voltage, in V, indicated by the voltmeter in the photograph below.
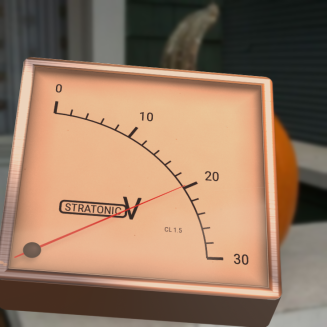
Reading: 20 V
